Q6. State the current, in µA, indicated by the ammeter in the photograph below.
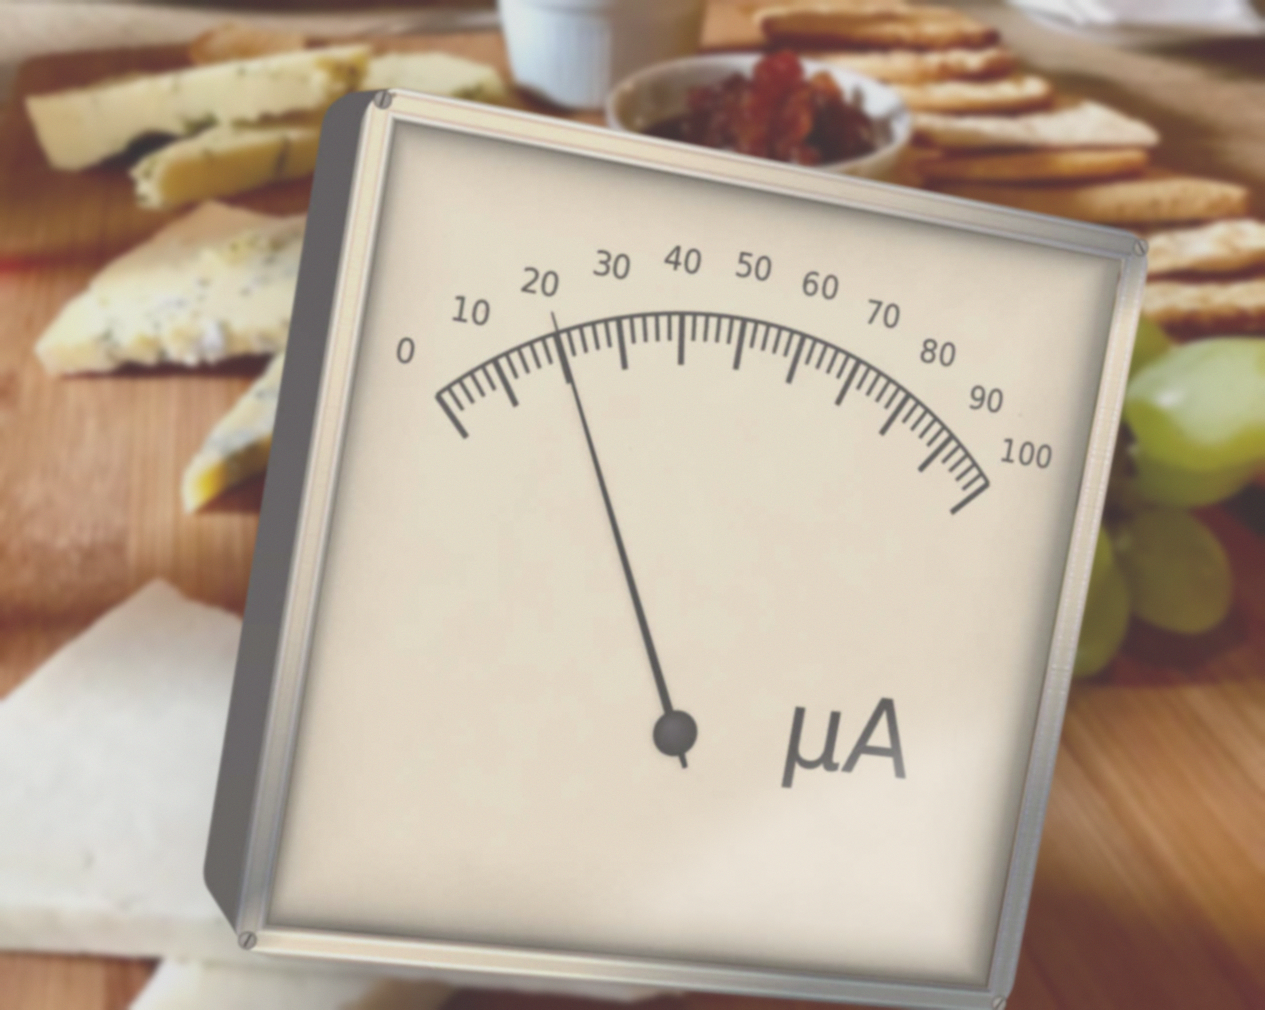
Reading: 20 µA
